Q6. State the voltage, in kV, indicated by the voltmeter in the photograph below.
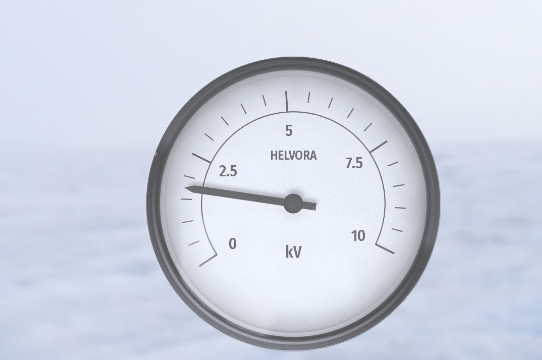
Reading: 1.75 kV
